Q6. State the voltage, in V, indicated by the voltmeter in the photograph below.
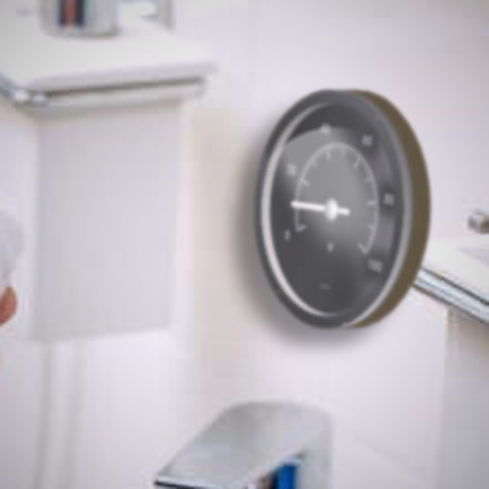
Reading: 10 V
